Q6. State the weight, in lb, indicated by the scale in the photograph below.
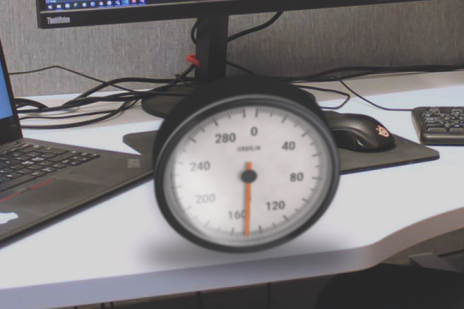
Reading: 150 lb
